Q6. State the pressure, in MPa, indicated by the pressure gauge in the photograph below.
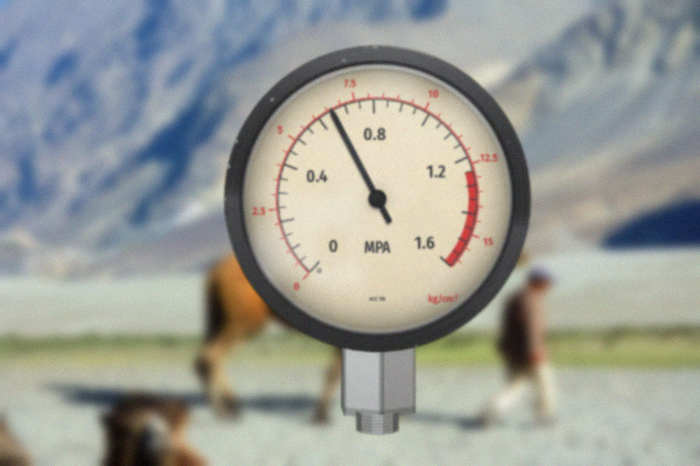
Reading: 0.65 MPa
